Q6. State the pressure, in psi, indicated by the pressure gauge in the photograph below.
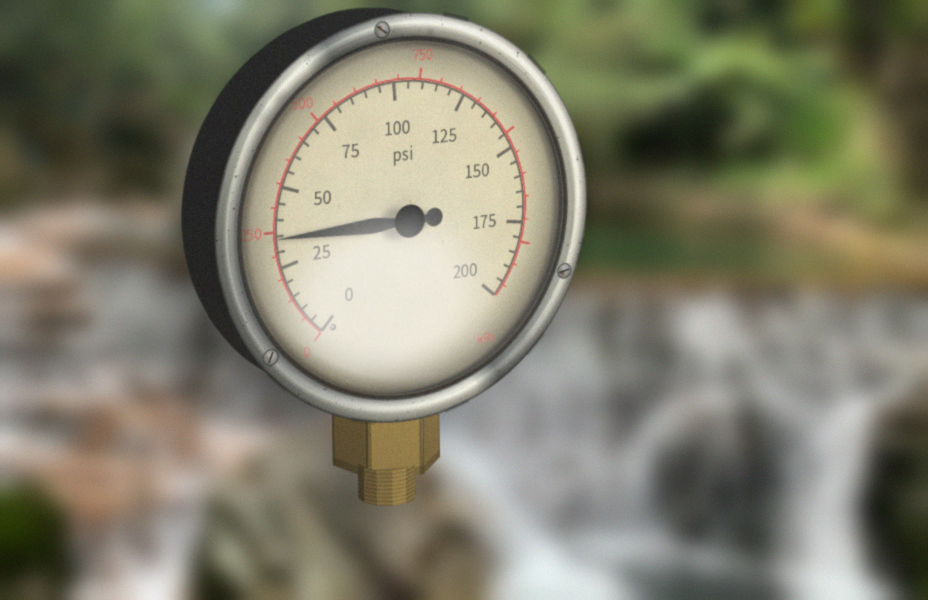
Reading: 35 psi
